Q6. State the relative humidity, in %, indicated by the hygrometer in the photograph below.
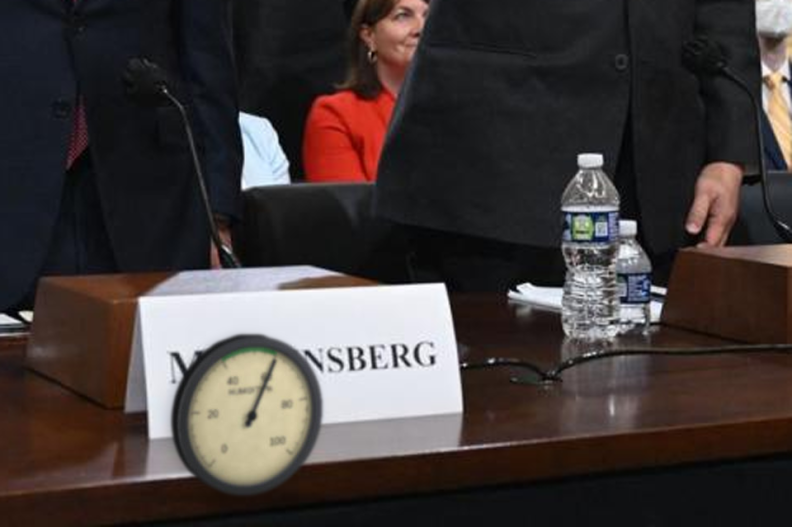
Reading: 60 %
